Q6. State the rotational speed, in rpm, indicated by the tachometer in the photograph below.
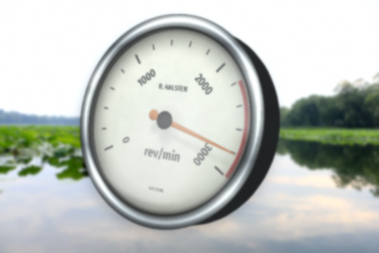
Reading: 2800 rpm
